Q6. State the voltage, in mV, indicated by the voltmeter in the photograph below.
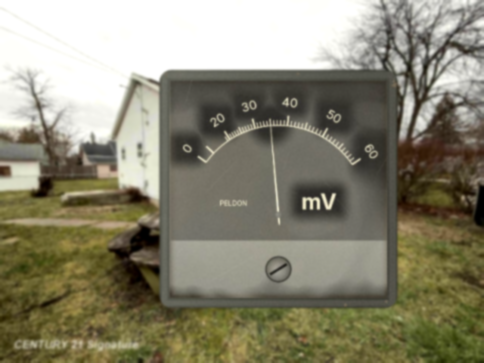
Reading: 35 mV
